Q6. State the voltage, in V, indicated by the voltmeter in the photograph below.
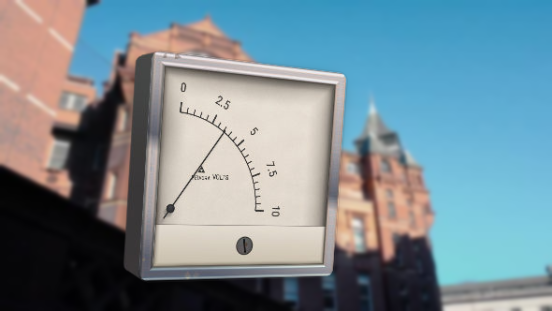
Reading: 3.5 V
